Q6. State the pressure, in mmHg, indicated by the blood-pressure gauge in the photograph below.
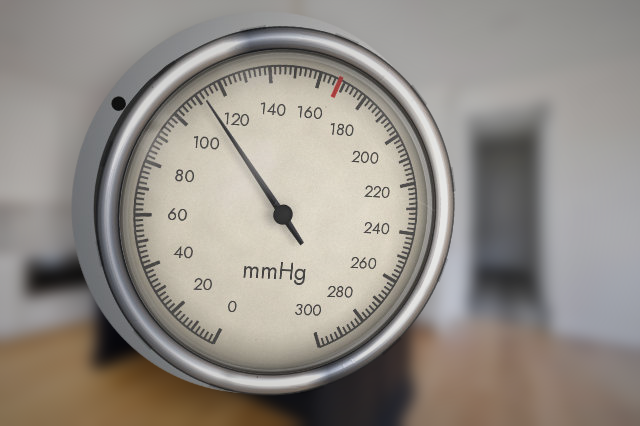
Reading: 112 mmHg
